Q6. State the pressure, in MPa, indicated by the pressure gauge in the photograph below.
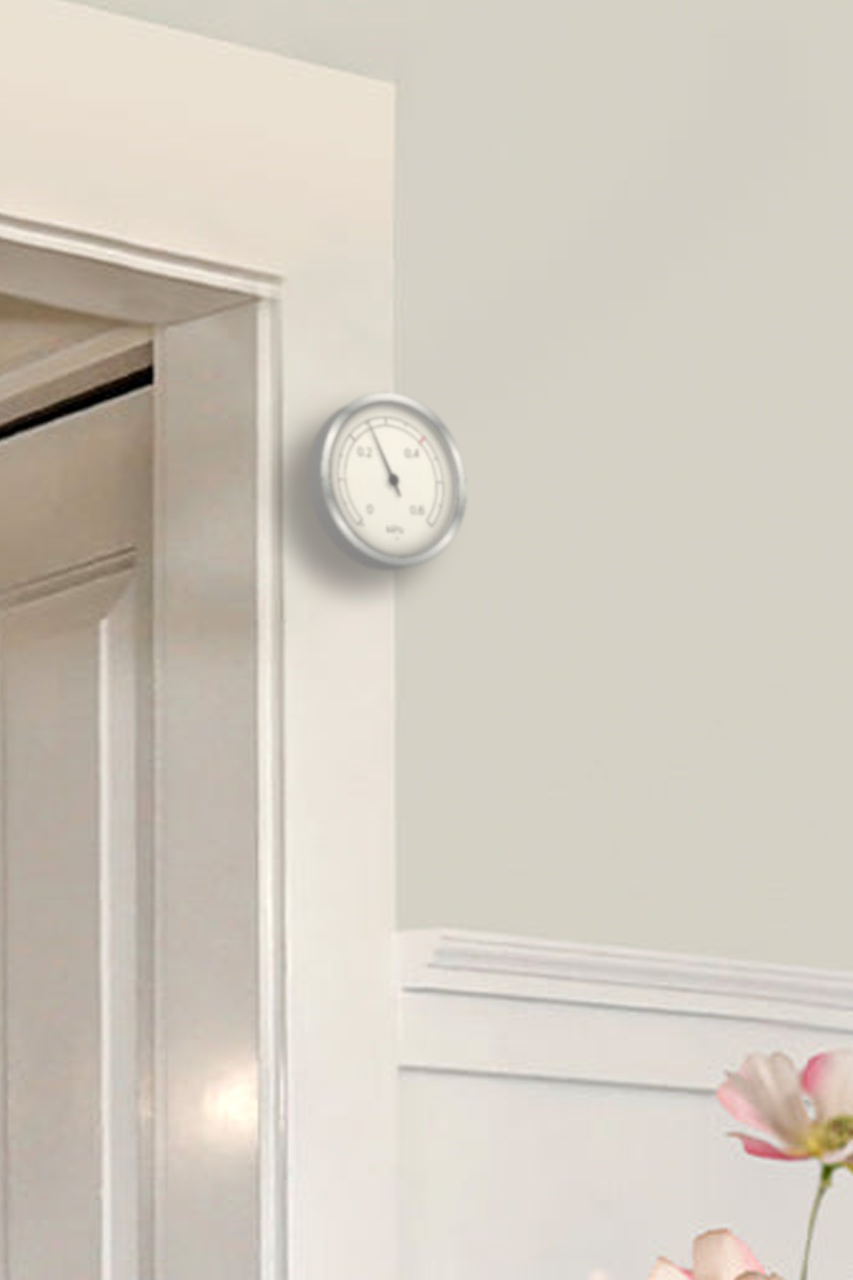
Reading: 0.25 MPa
